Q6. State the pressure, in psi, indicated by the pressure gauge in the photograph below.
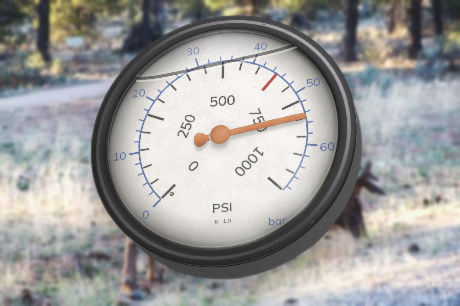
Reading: 800 psi
